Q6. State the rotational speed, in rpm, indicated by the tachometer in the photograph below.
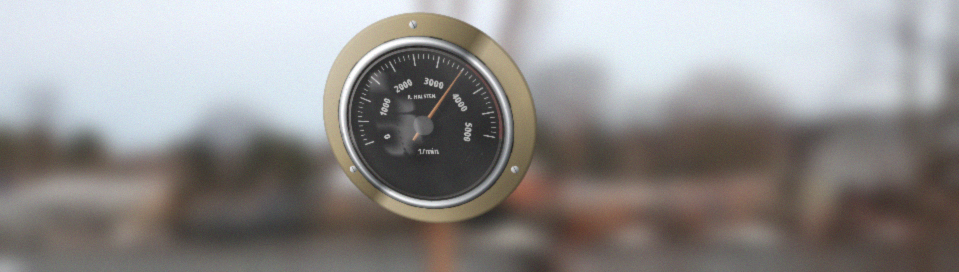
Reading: 3500 rpm
